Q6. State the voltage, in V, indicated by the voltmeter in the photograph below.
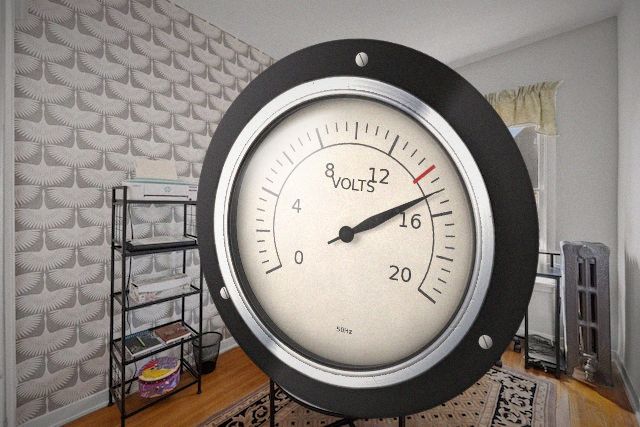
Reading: 15 V
